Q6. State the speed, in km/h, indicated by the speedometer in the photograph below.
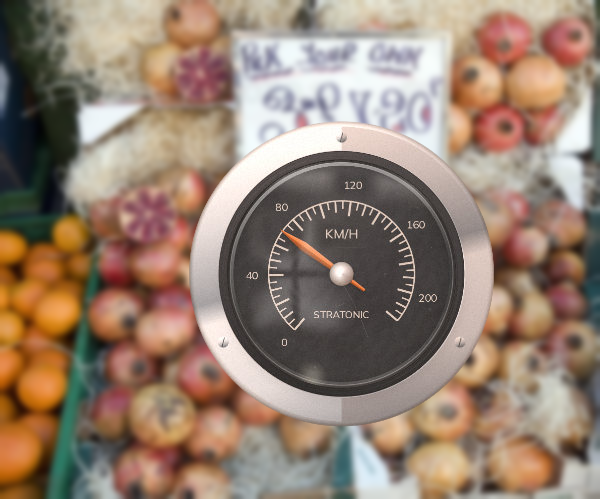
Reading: 70 km/h
